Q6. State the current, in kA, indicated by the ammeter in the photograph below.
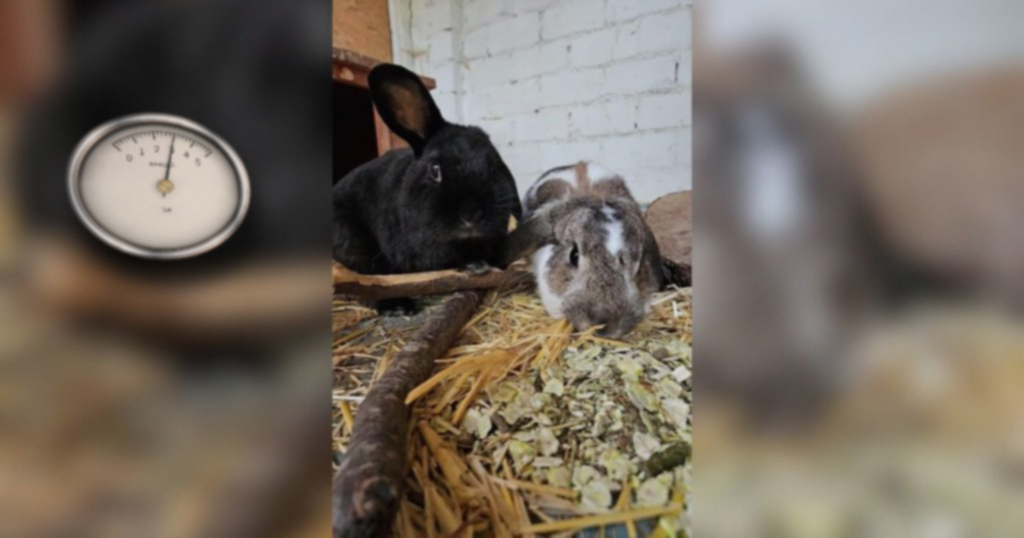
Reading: 3 kA
